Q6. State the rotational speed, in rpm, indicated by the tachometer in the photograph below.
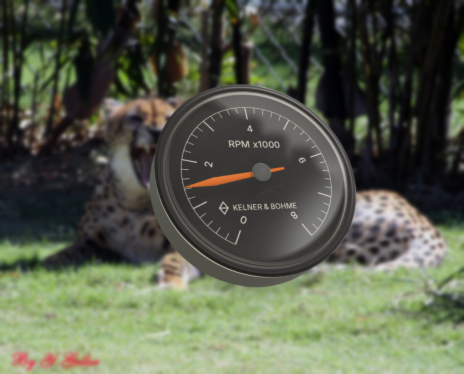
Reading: 1400 rpm
